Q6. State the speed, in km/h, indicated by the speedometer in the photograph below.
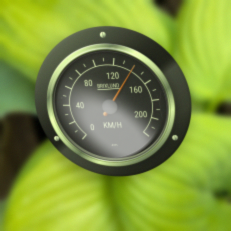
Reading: 140 km/h
